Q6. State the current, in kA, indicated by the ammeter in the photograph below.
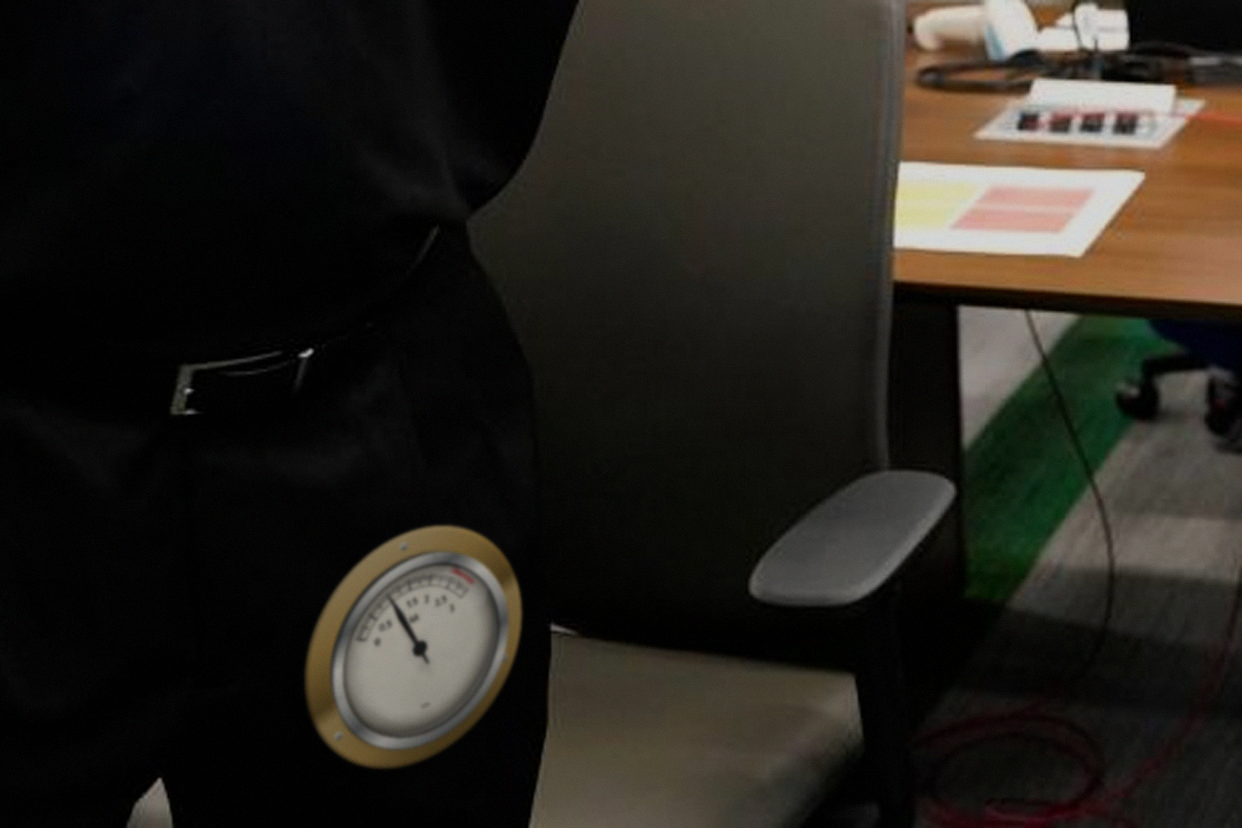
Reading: 1 kA
